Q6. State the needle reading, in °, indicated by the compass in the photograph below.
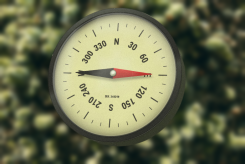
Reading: 90 °
